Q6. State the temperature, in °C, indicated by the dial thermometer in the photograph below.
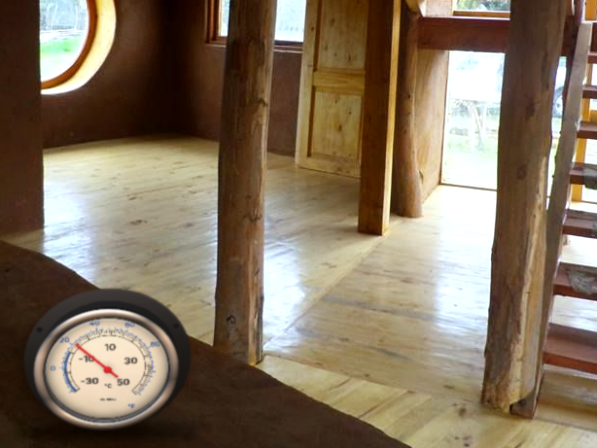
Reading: -5 °C
